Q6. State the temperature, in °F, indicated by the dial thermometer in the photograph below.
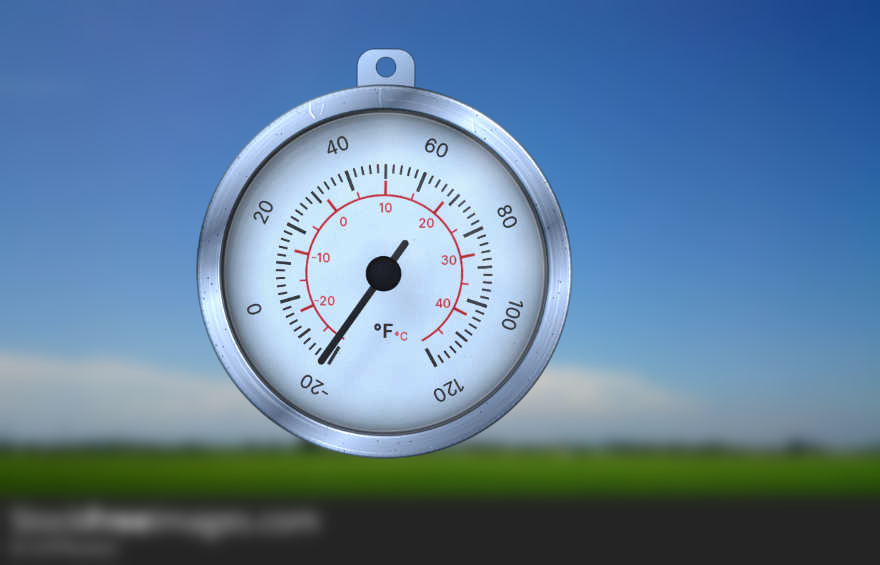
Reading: -18 °F
